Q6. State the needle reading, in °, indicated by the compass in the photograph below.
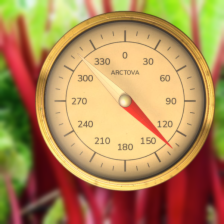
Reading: 135 °
